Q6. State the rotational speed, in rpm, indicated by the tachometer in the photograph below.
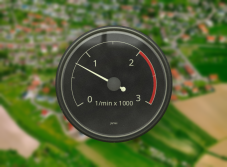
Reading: 750 rpm
